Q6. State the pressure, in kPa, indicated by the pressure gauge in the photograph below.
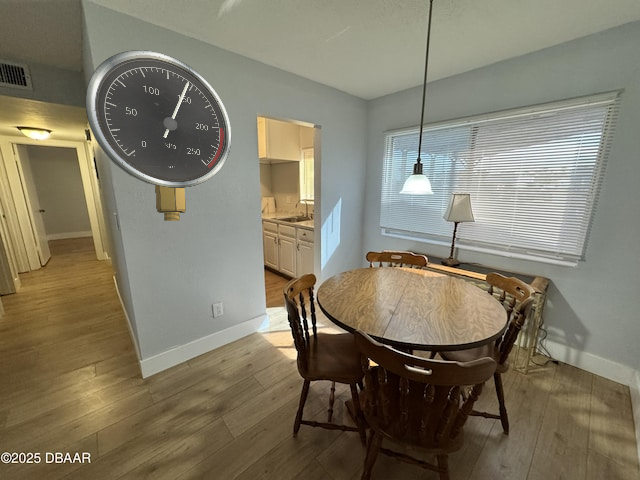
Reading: 145 kPa
